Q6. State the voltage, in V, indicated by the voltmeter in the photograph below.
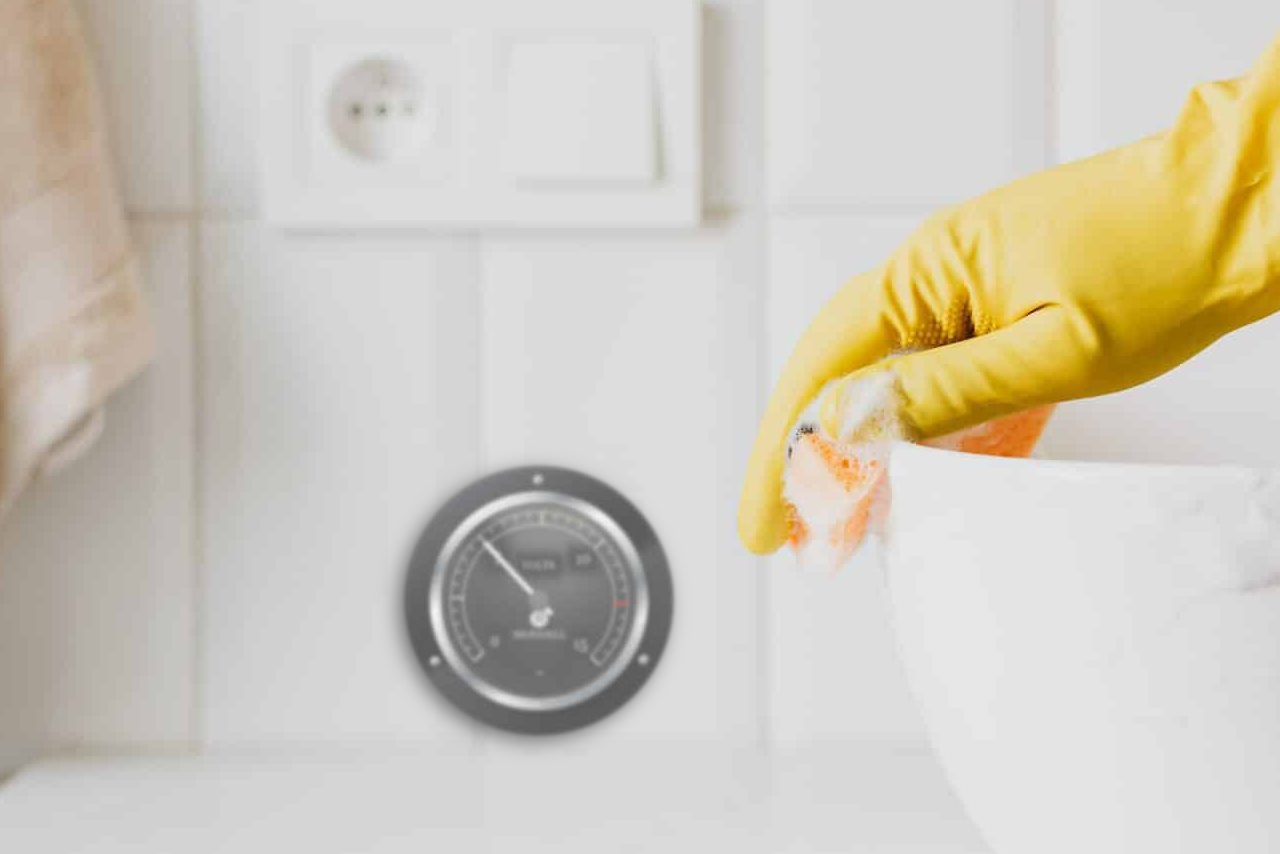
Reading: 5 V
